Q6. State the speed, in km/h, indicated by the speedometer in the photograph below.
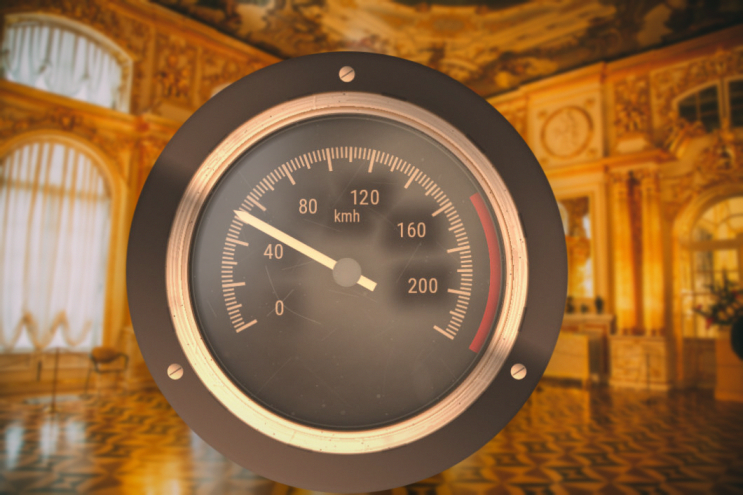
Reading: 52 km/h
